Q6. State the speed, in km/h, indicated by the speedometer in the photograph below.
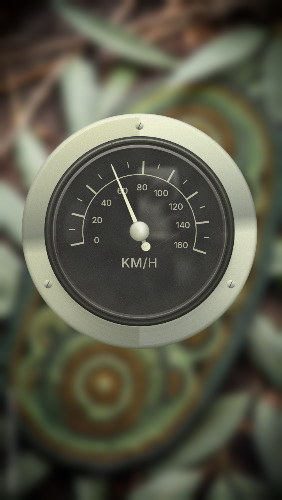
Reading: 60 km/h
